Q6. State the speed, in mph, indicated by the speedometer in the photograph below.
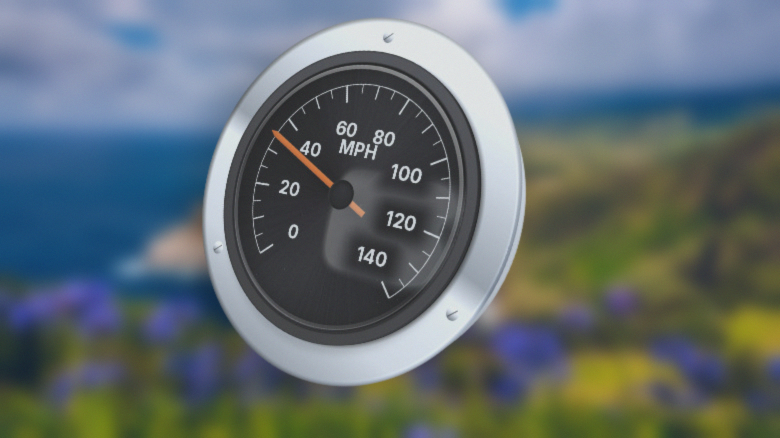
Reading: 35 mph
